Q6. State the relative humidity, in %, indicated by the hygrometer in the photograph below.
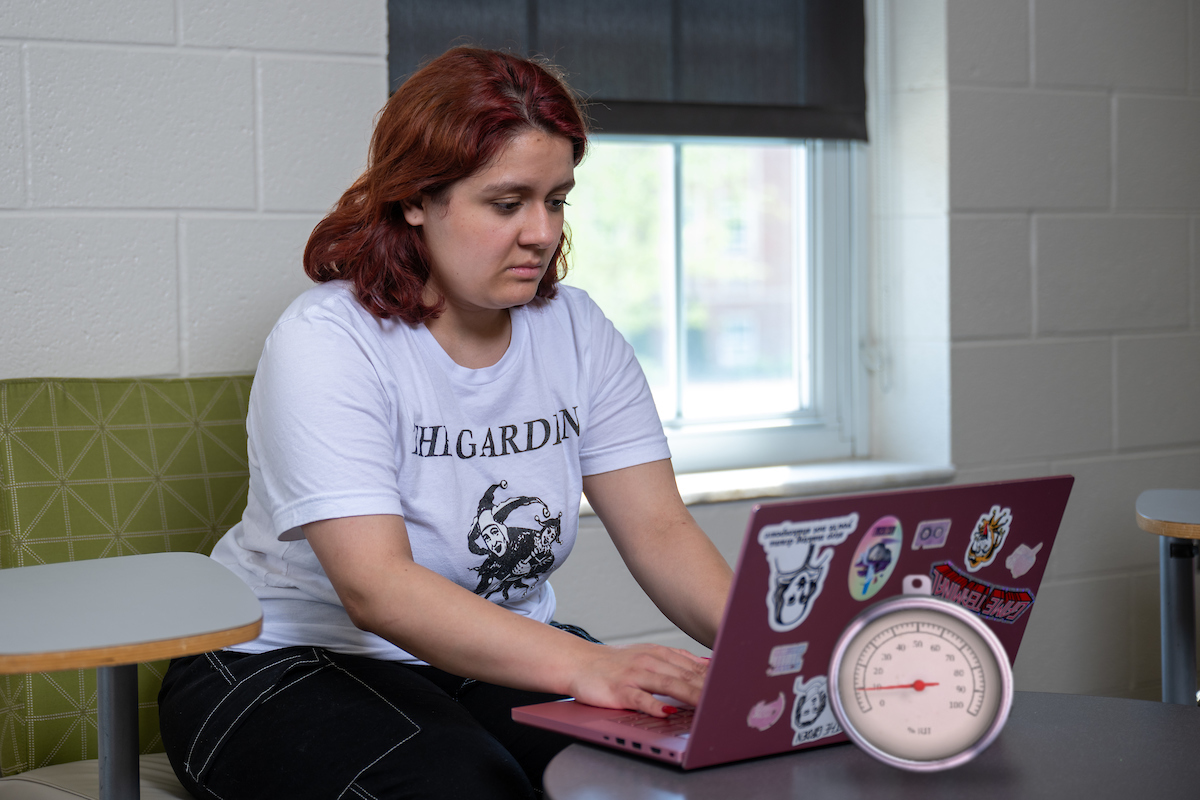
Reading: 10 %
